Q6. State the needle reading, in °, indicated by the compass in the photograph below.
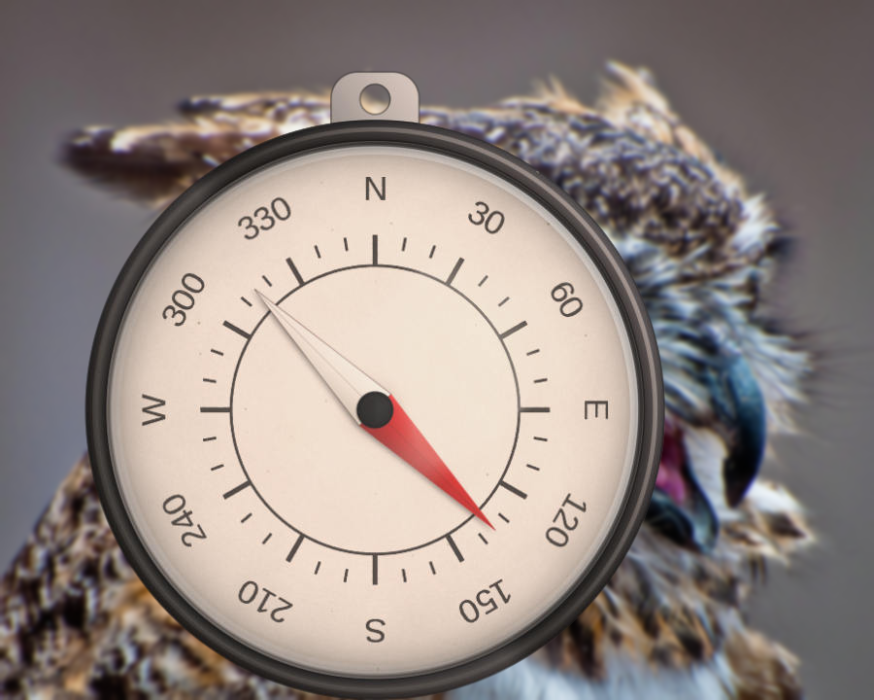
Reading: 135 °
